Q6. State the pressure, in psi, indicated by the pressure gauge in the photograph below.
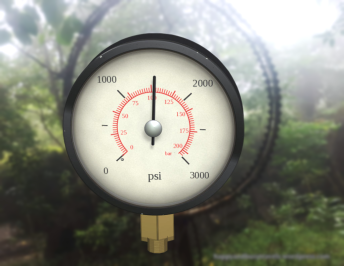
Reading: 1500 psi
